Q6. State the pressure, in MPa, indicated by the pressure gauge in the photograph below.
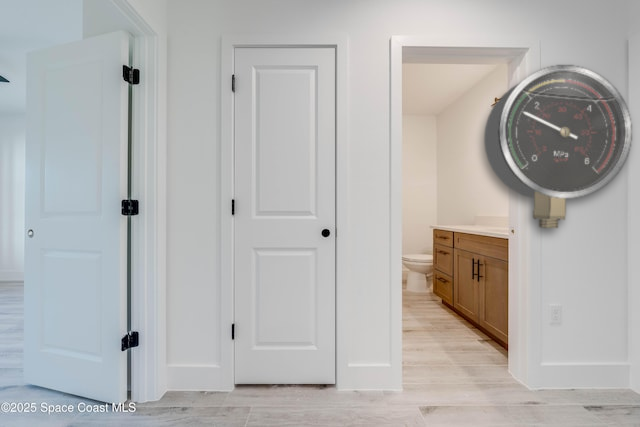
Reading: 1.5 MPa
